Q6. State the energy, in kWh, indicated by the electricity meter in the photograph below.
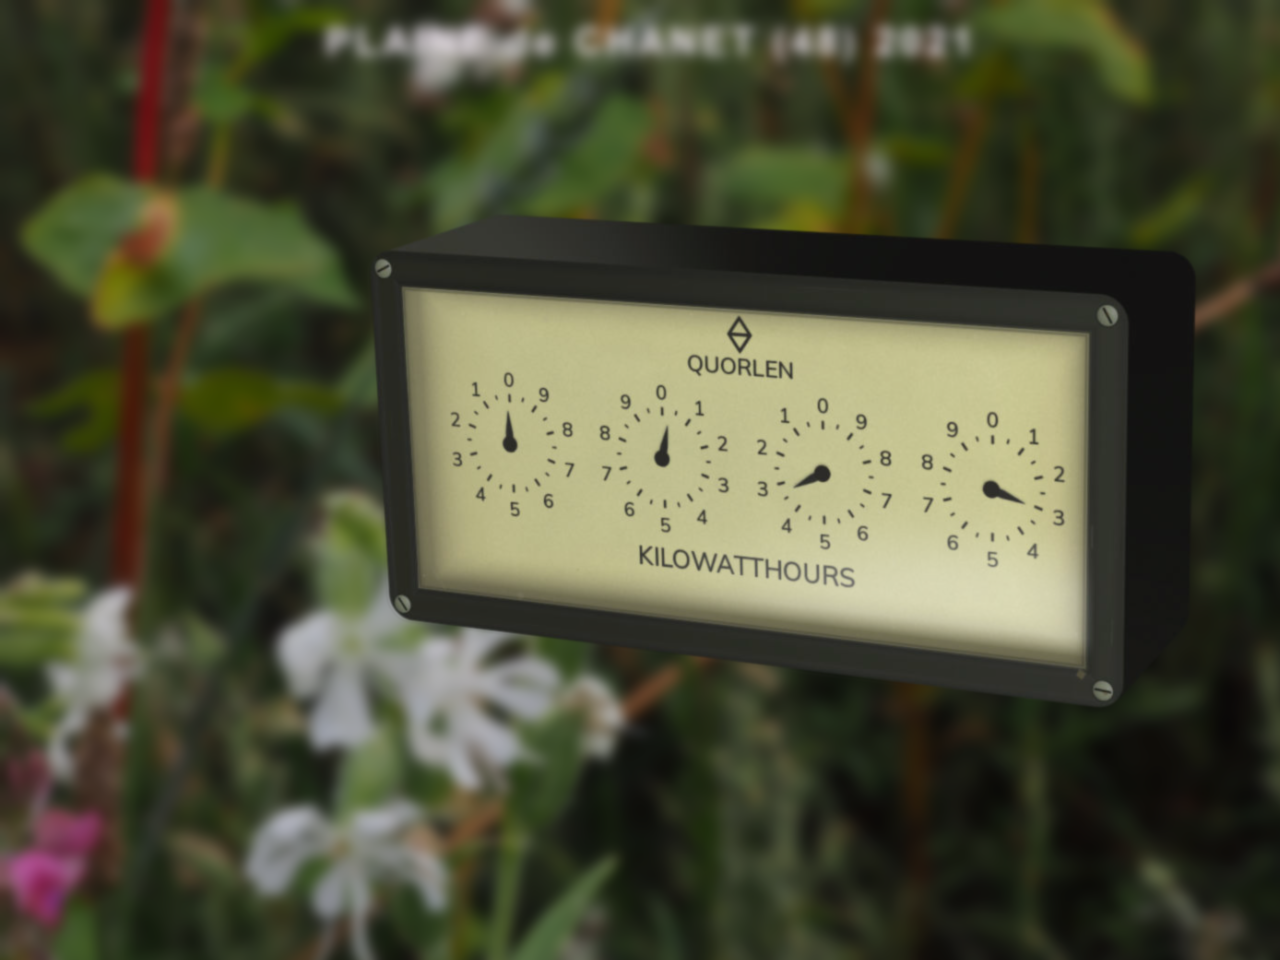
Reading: 33 kWh
